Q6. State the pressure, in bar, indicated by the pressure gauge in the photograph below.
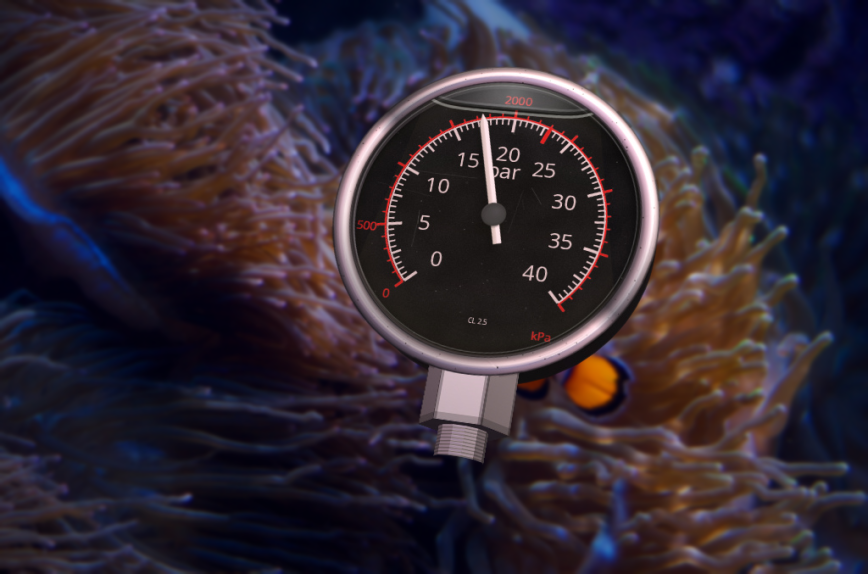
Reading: 17.5 bar
